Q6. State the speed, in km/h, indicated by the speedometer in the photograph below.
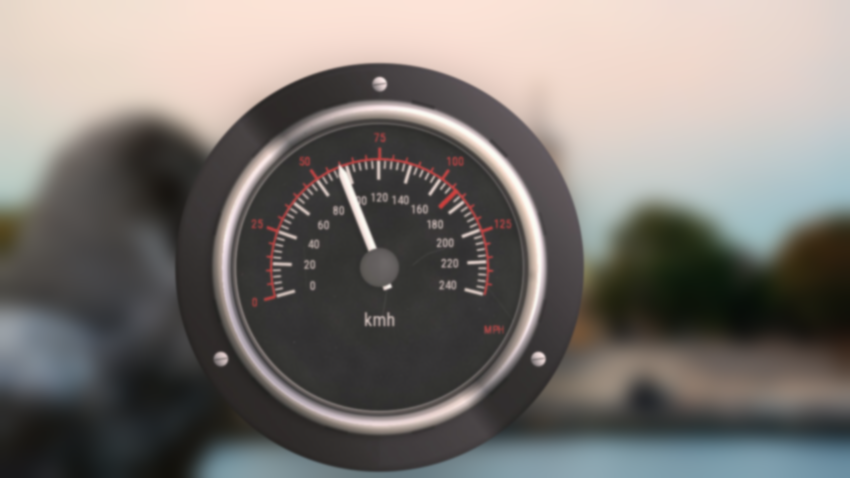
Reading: 96 km/h
